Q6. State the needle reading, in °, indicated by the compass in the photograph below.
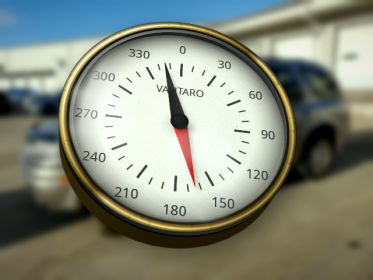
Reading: 165 °
